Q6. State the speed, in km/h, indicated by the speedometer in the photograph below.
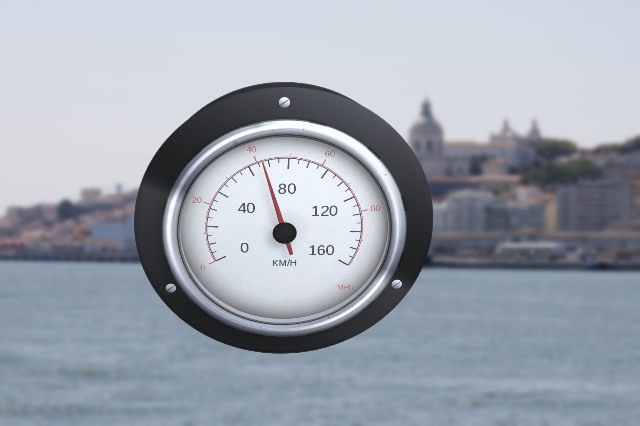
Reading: 67.5 km/h
